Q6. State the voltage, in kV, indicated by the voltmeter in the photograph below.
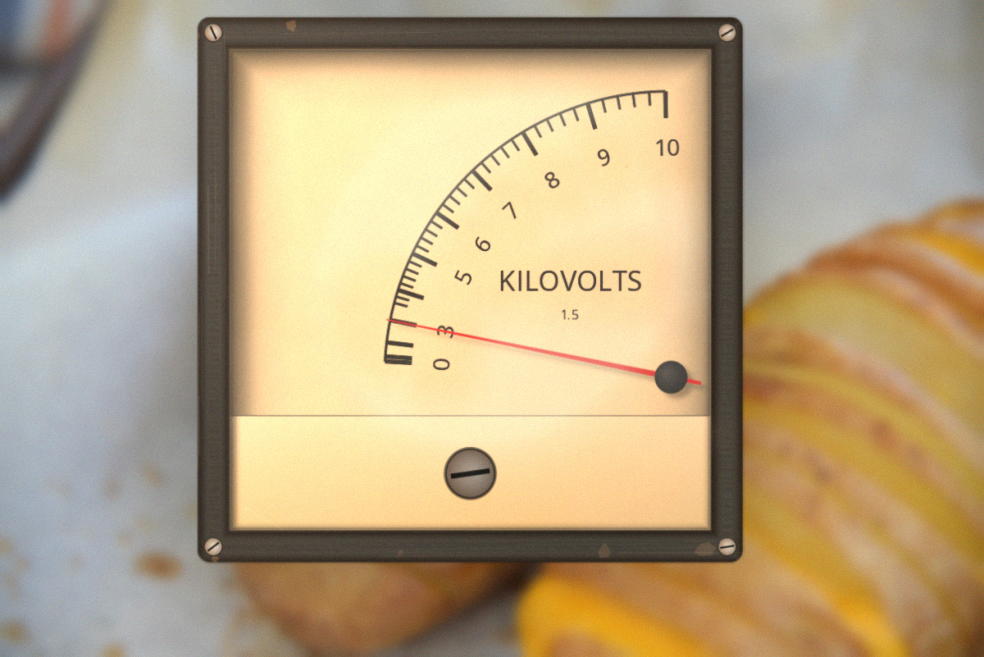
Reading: 3 kV
